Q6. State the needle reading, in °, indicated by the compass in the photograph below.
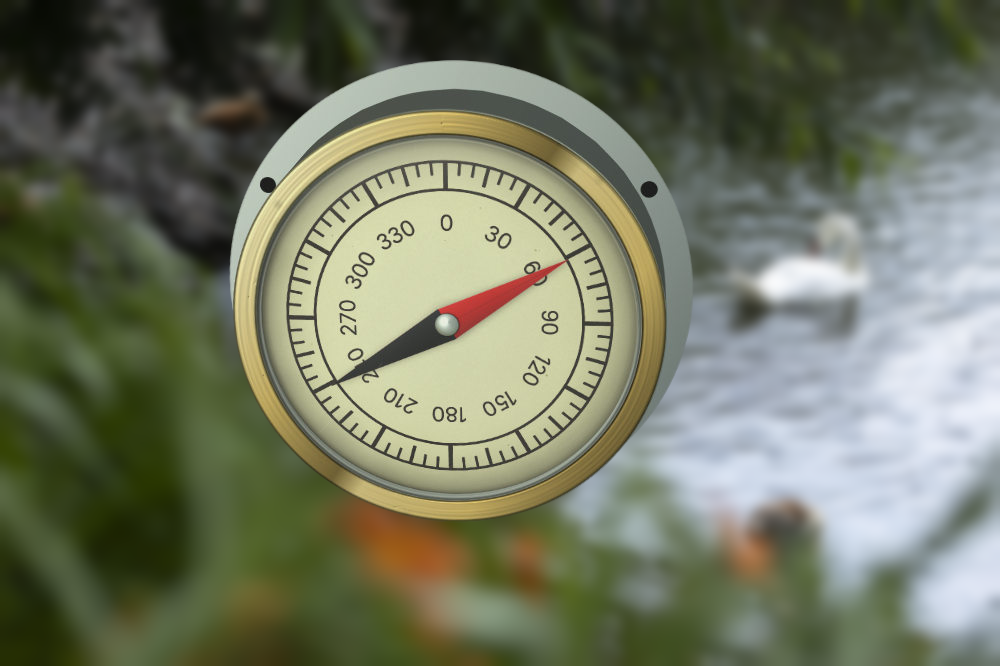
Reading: 60 °
